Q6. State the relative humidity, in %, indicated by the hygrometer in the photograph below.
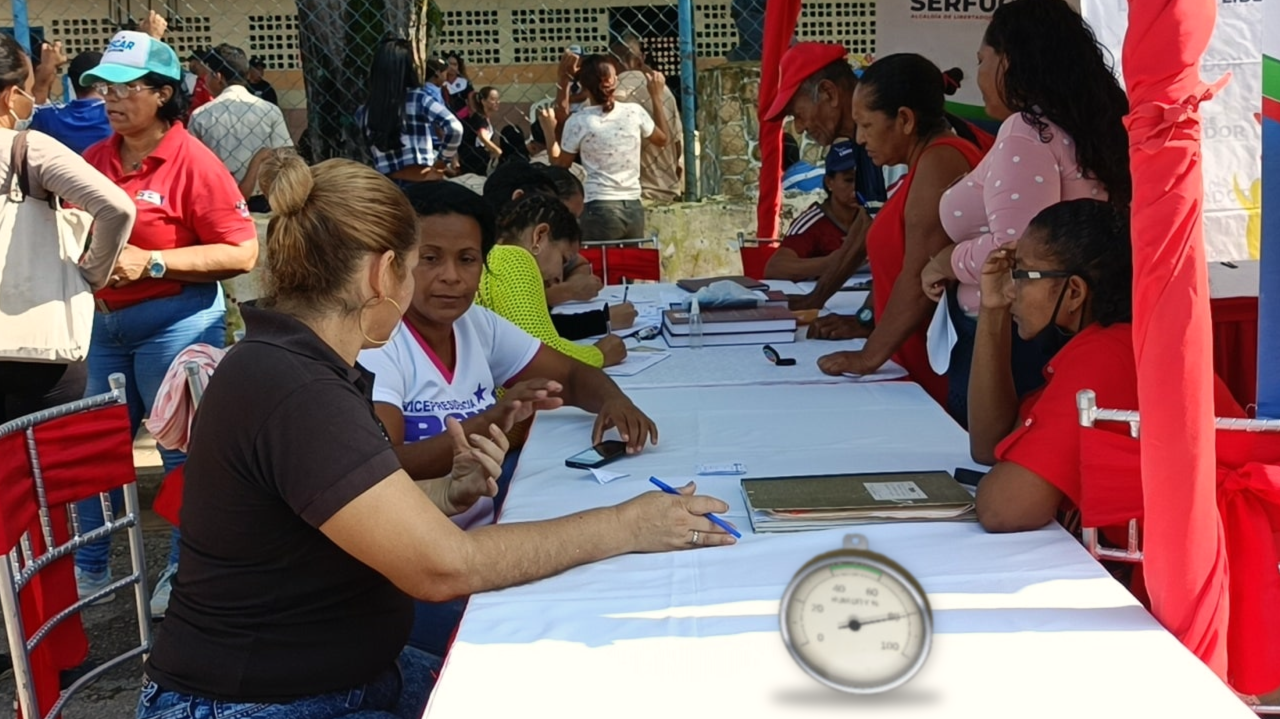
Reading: 80 %
